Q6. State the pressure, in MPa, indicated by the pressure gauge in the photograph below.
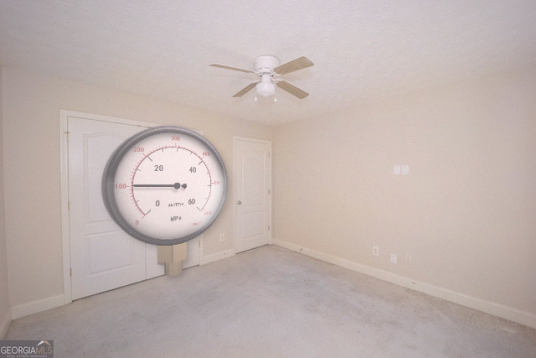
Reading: 10 MPa
